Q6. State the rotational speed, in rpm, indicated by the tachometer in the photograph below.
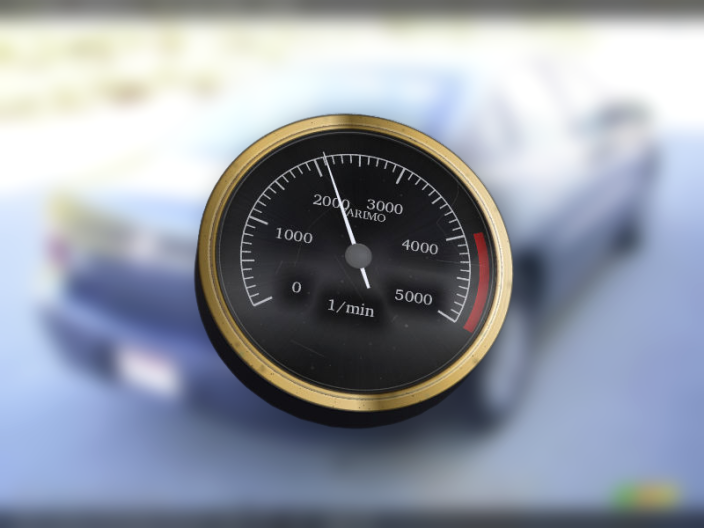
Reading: 2100 rpm
